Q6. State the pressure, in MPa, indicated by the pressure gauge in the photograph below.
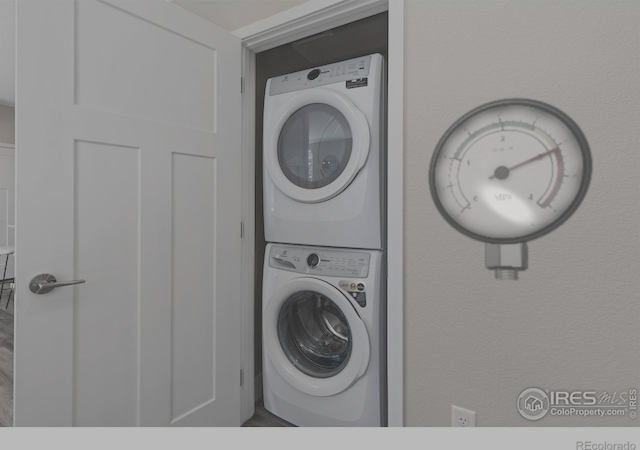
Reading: 3 MPa
